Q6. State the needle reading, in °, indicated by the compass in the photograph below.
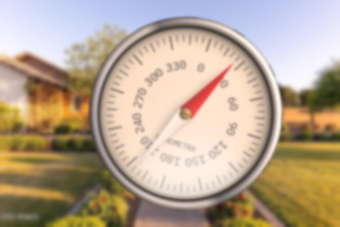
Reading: 25 °
